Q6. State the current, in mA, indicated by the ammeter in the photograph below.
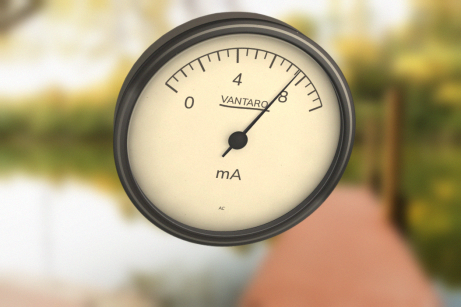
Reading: 7.5 mA
